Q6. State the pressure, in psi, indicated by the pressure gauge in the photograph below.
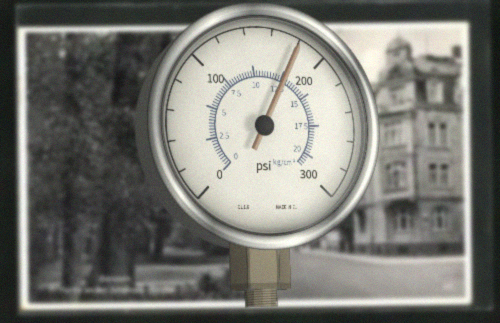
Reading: 180 psi
